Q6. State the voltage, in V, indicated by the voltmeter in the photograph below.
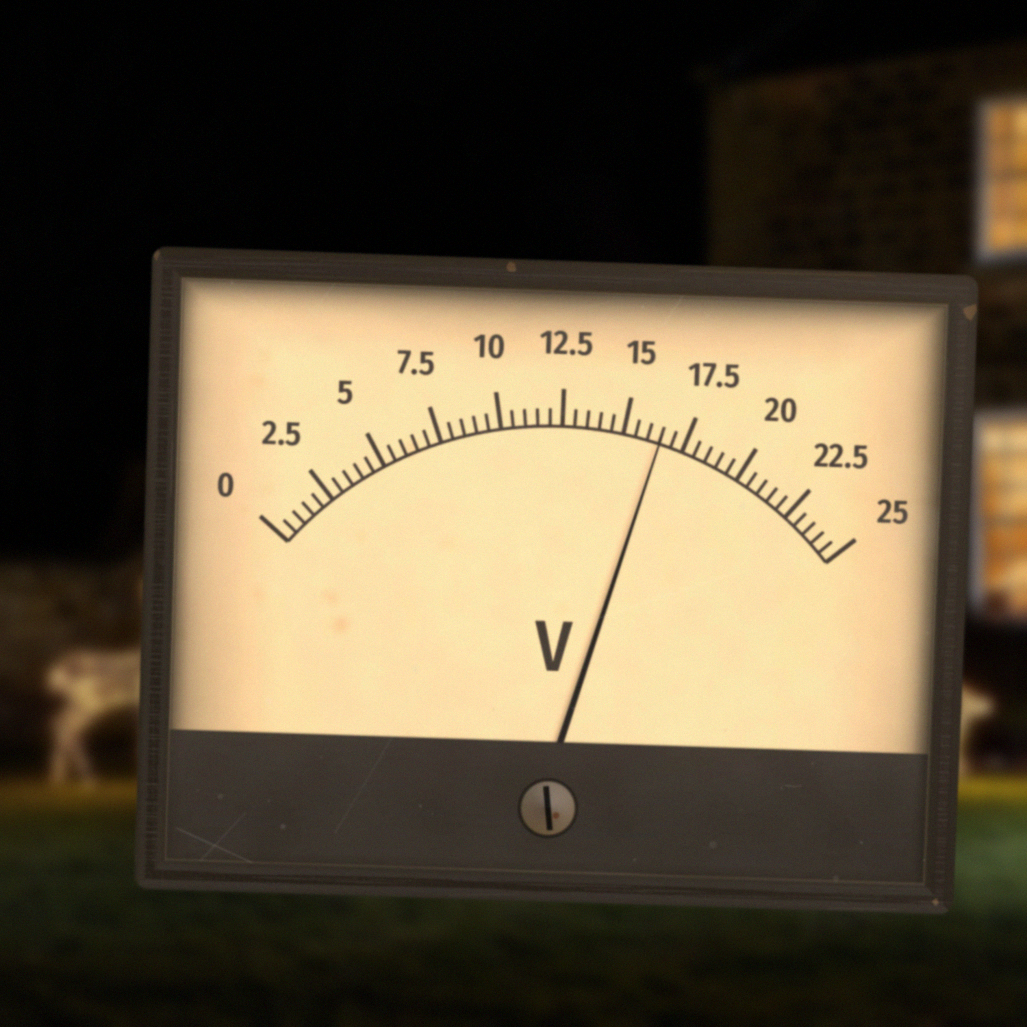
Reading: 16.5 V
